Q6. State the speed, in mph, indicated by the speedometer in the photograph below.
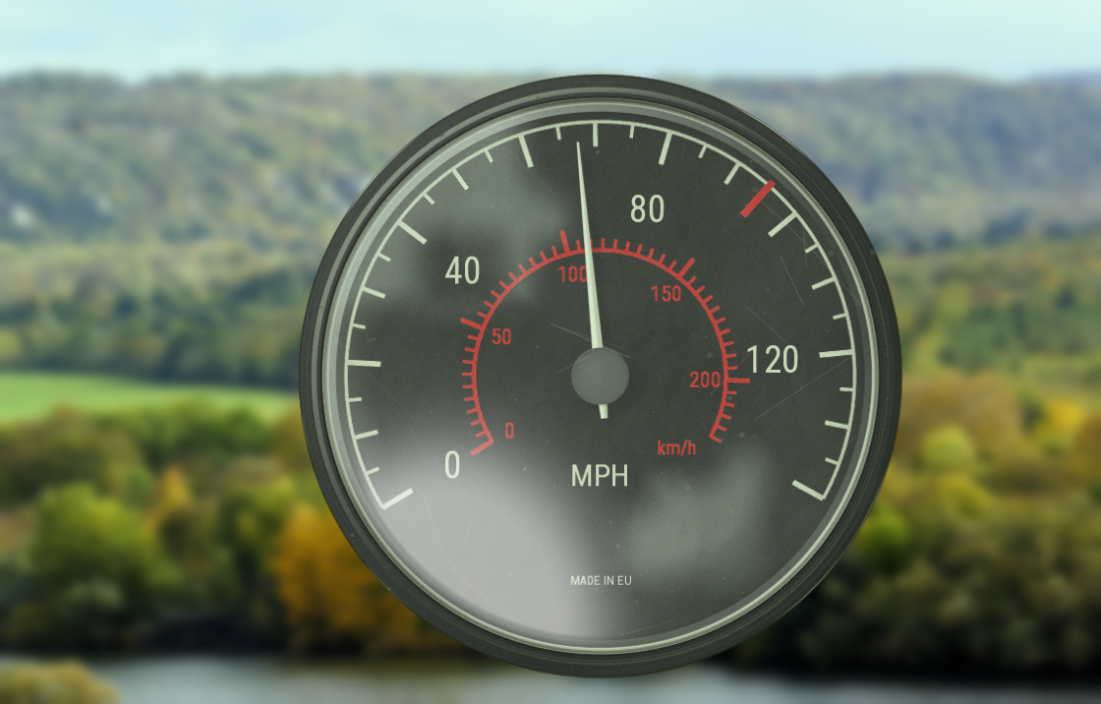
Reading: 67.5 mph
